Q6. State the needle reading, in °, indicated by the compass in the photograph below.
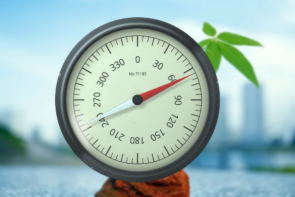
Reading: 65 °
